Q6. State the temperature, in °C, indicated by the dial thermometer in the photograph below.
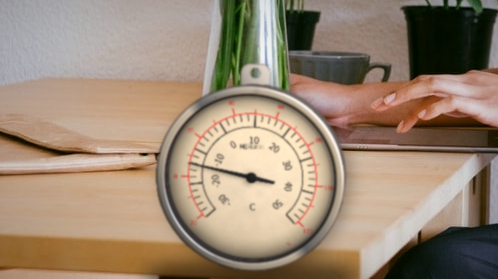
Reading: -14 °C
